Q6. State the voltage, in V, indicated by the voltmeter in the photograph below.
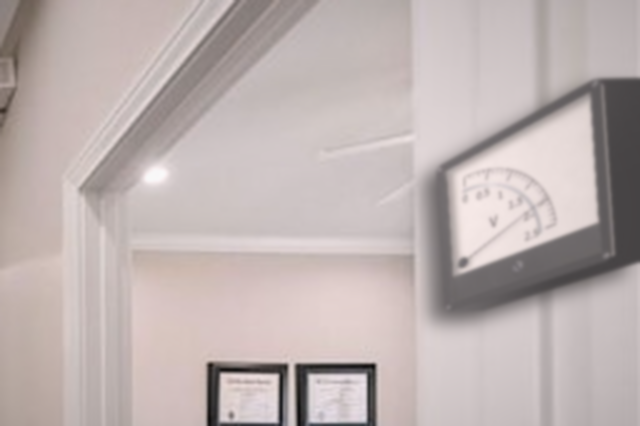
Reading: 2 V
